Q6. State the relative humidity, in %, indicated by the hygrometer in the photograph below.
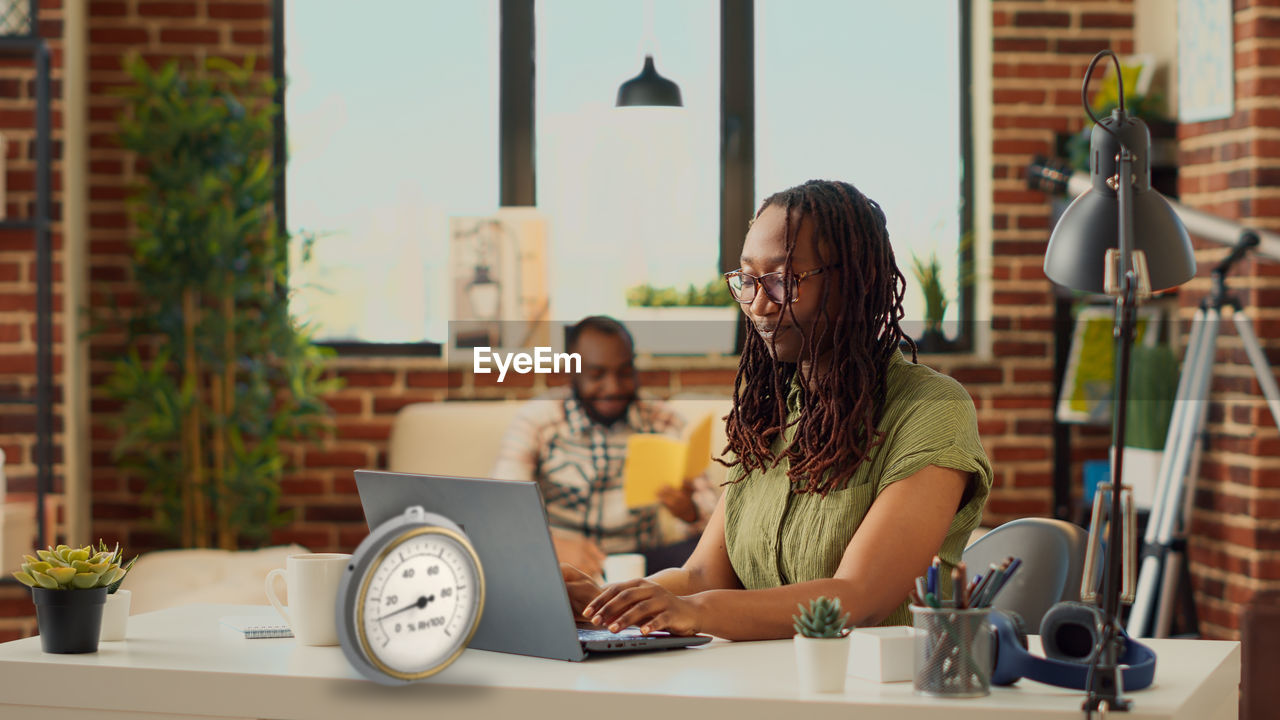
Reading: 12 %
